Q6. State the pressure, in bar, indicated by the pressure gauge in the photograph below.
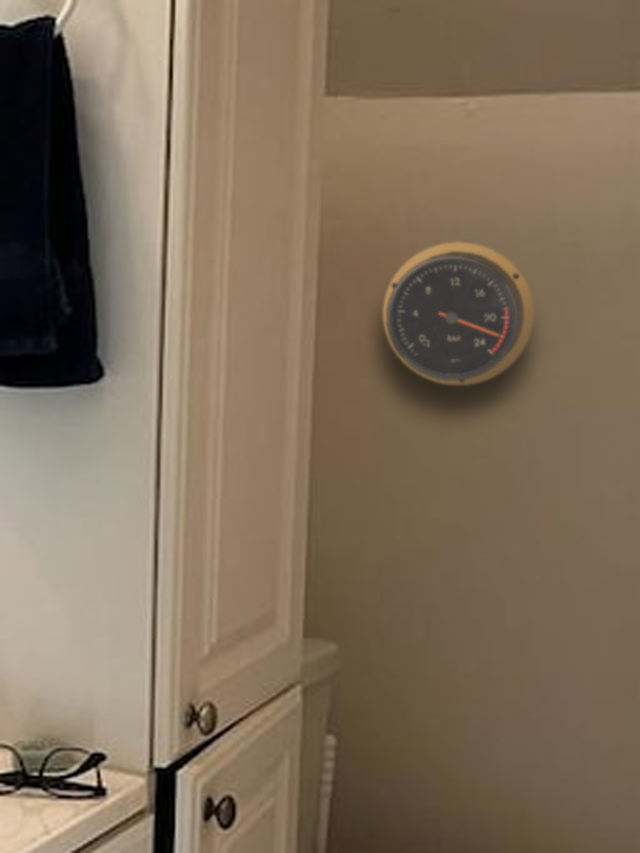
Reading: 22 bar
